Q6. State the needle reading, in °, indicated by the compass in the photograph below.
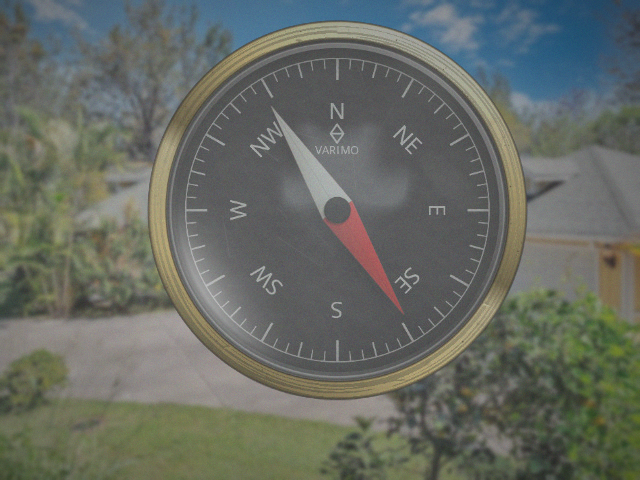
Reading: 147.5 °
